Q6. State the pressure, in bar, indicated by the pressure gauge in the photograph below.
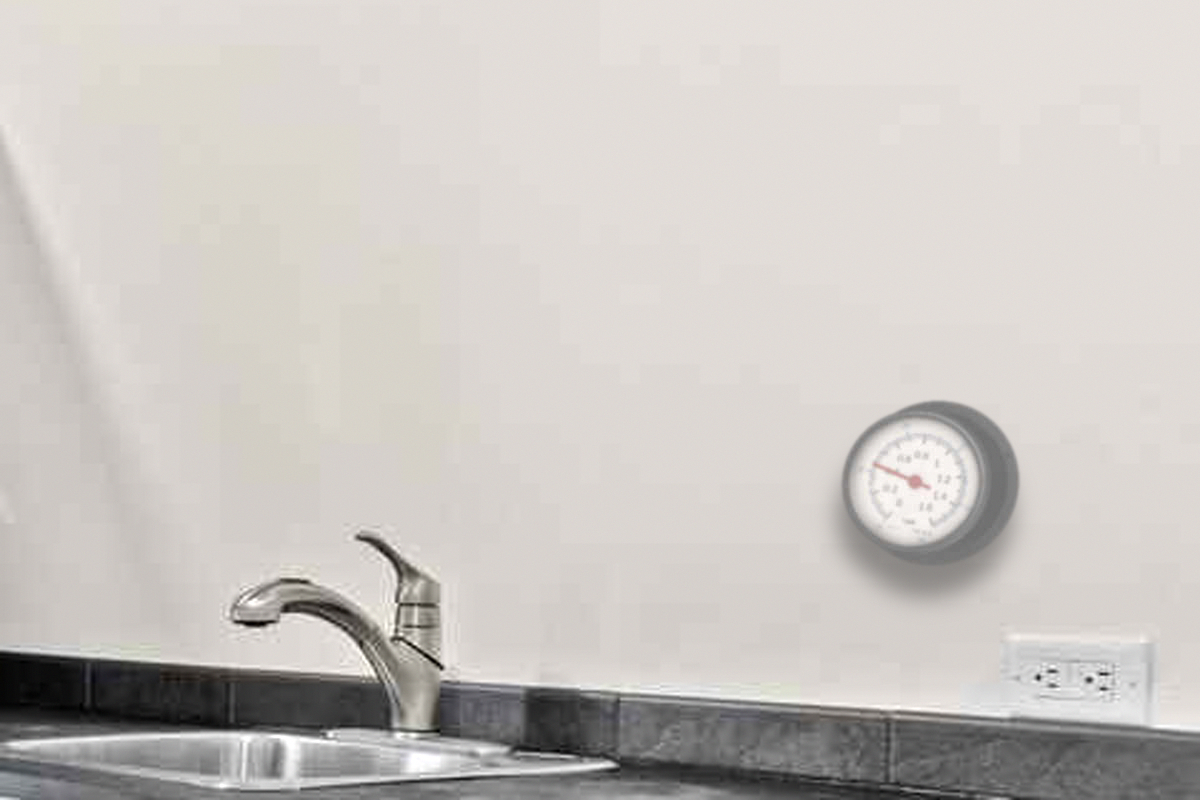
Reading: 0.4 bar
